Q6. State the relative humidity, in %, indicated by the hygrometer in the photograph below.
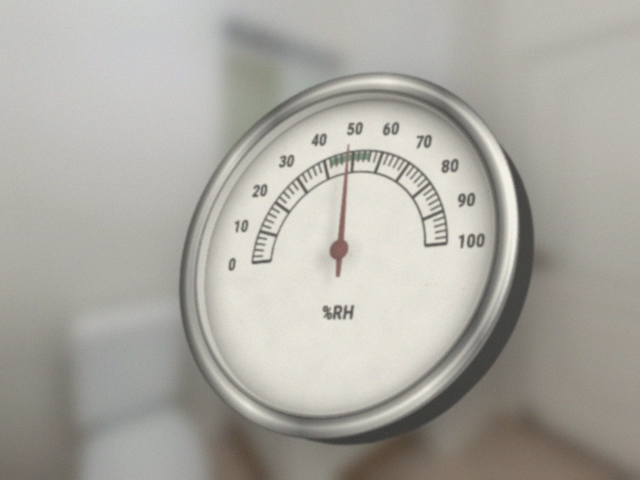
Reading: 50 %
